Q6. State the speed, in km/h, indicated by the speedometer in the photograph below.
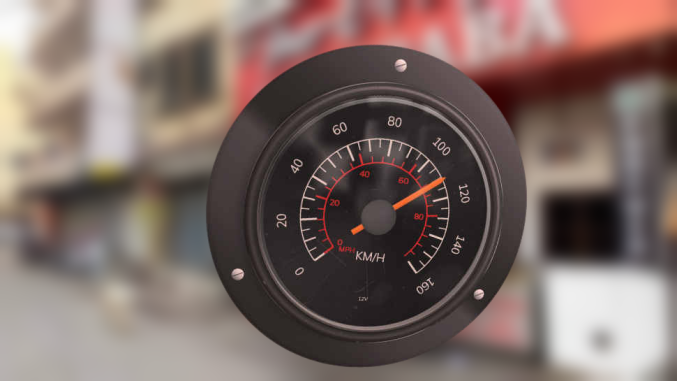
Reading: 110 km/h
